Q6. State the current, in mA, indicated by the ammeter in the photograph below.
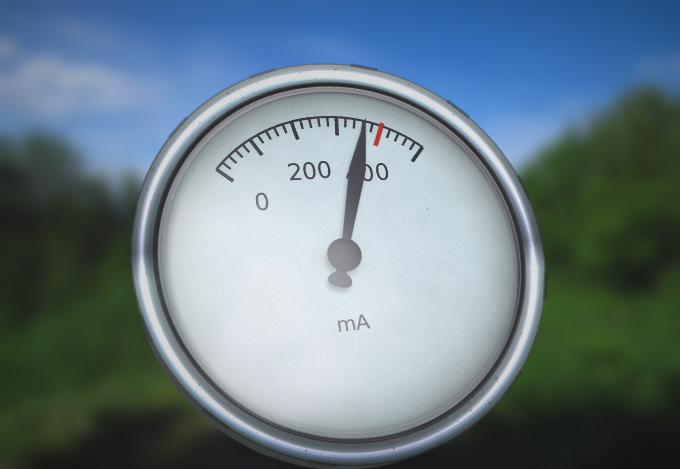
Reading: 360 mA
